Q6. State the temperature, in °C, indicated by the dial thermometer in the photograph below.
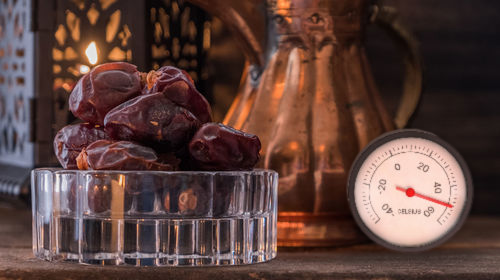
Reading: 50 °C
